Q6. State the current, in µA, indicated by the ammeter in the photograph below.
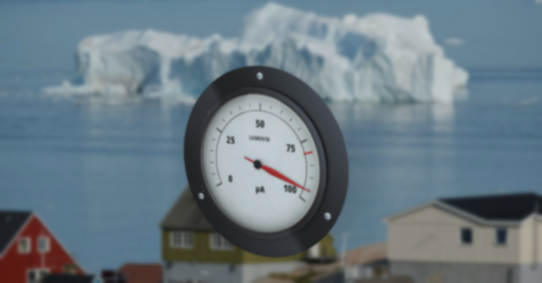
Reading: 95 µA
